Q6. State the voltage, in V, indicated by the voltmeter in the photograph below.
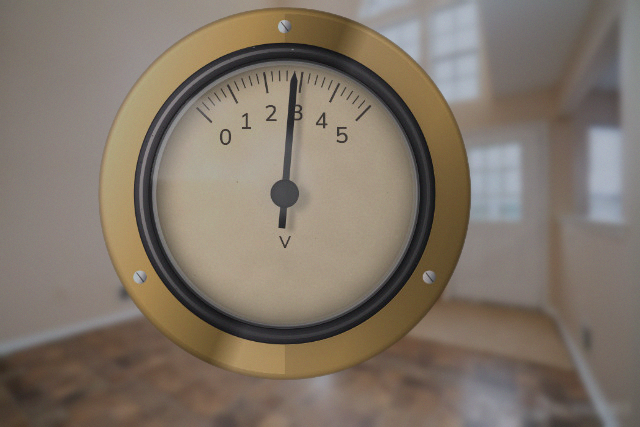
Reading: 2.8 V
